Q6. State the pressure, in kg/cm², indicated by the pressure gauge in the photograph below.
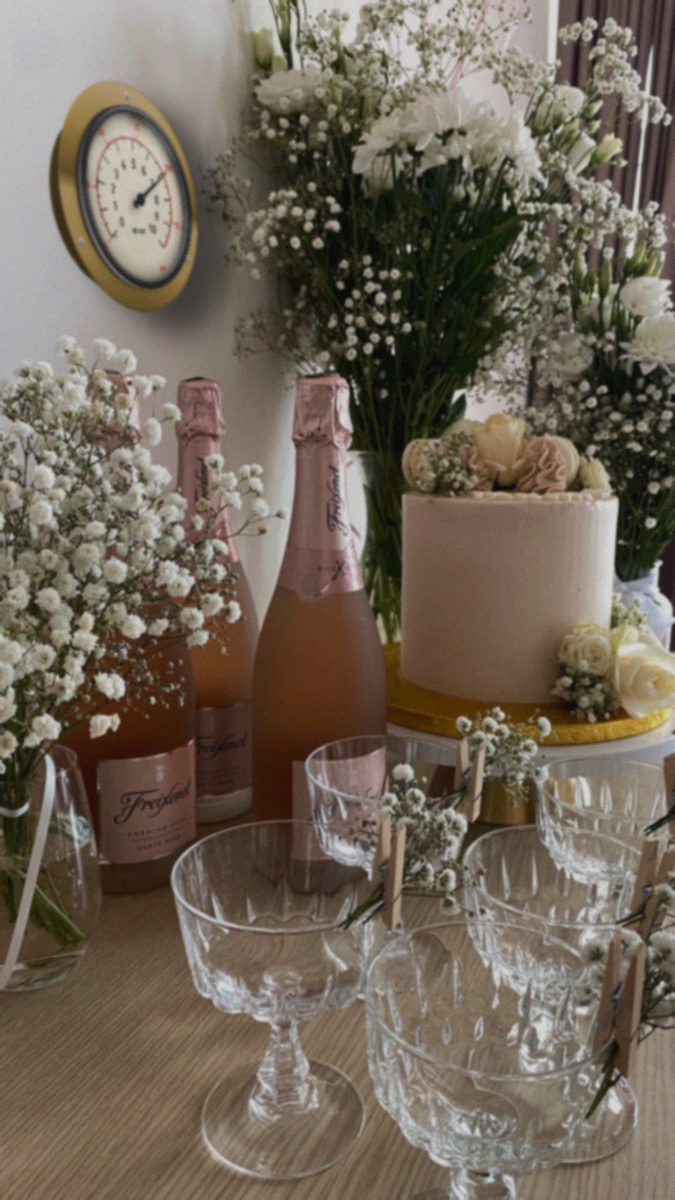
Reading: 7 kg/cm²
